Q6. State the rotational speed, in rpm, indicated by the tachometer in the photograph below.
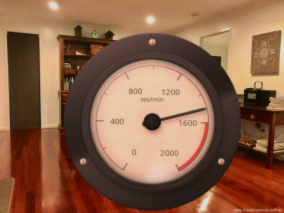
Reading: 1500 rpm
